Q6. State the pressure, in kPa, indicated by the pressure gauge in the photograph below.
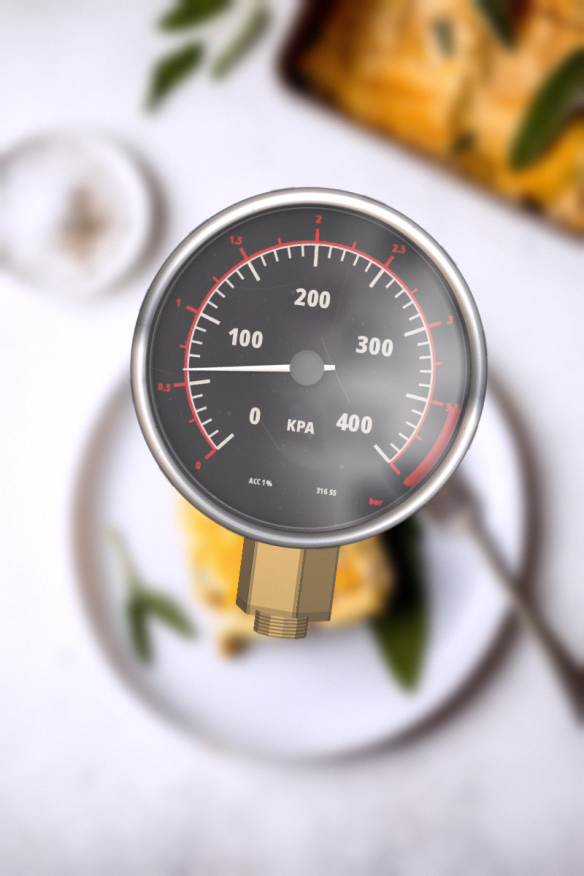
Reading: 60 kPa
